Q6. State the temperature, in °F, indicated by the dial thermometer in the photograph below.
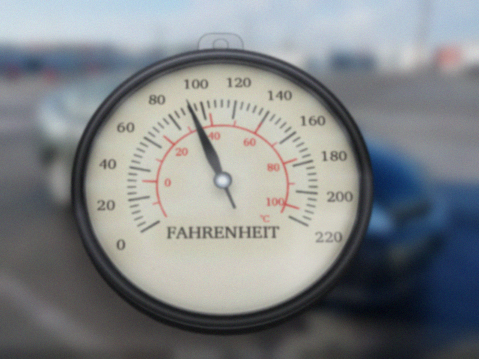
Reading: 92 °F
